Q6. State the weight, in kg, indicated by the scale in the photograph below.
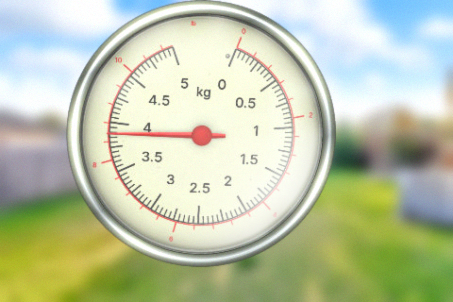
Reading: 3.9 kg
